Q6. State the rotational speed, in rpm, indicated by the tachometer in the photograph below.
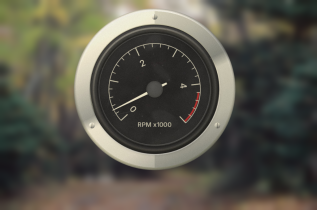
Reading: 300 rpm
